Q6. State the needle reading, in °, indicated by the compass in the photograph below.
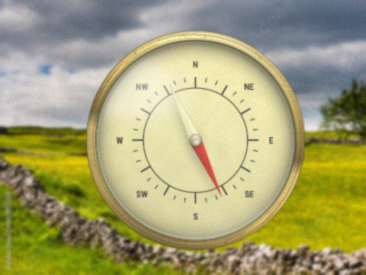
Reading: 155 °
